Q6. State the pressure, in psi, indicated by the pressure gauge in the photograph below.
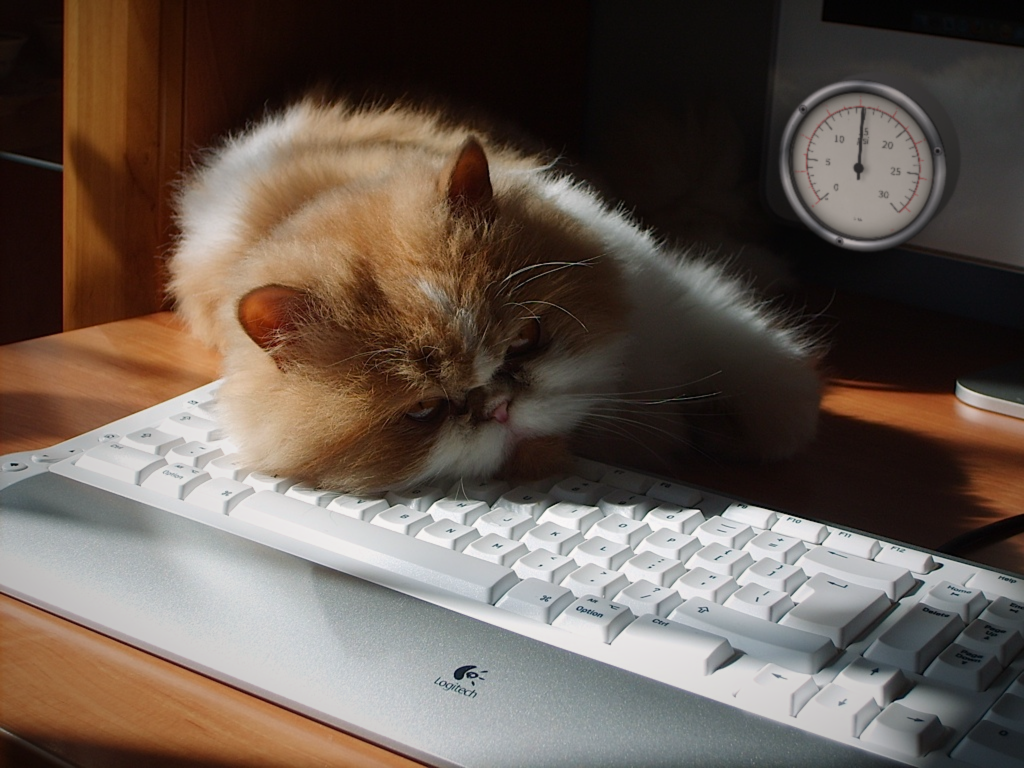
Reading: 15 psi
